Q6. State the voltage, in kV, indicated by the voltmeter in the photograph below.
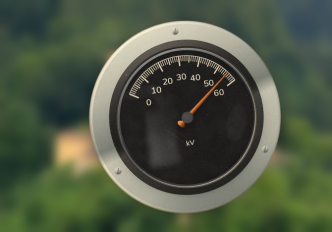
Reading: 55 kV
